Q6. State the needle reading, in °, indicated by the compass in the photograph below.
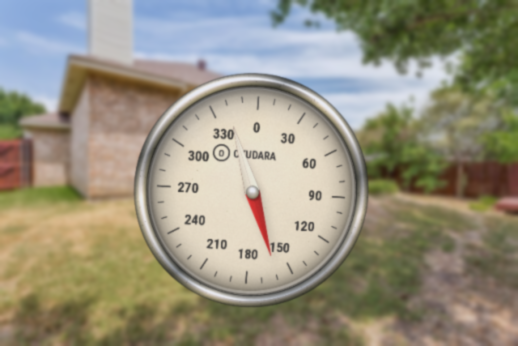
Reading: 160 °
